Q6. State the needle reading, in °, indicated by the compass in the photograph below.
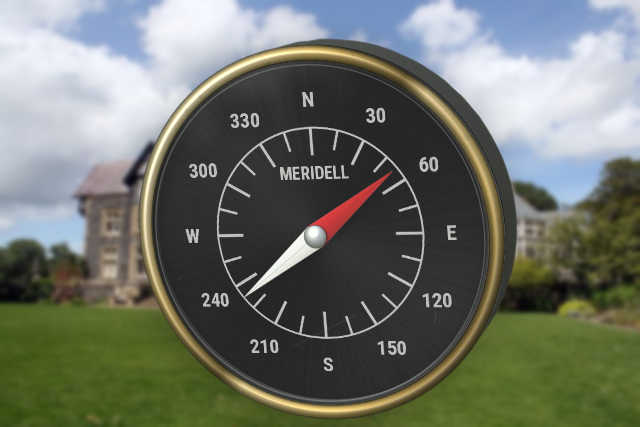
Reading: 52.5 °
